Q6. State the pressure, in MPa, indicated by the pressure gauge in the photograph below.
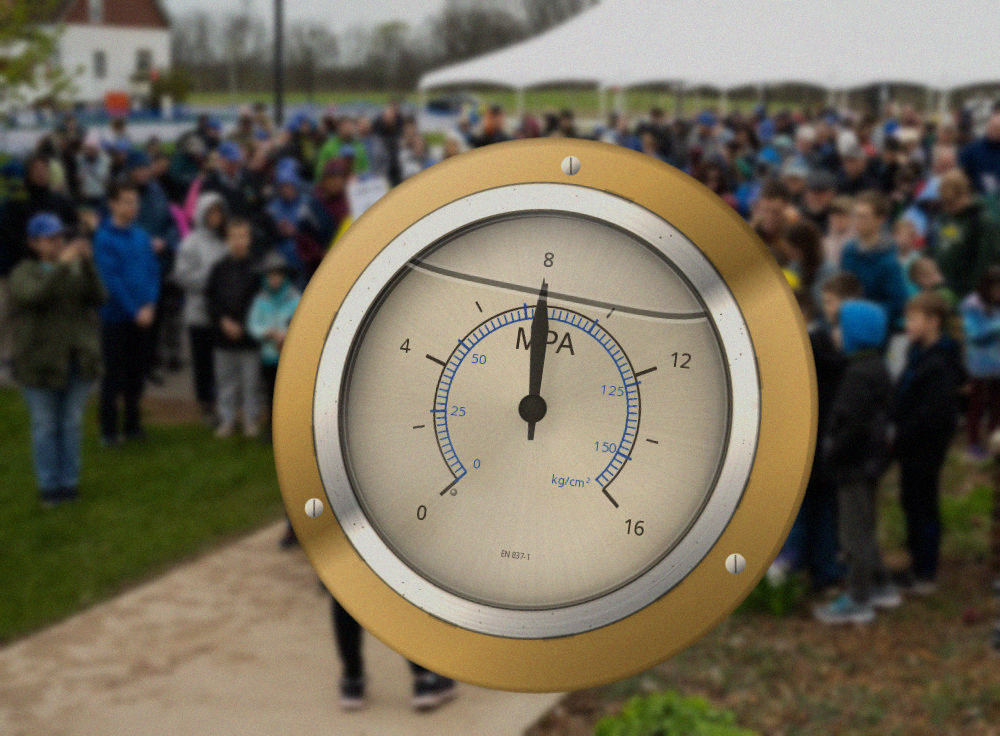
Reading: 8 MPa
